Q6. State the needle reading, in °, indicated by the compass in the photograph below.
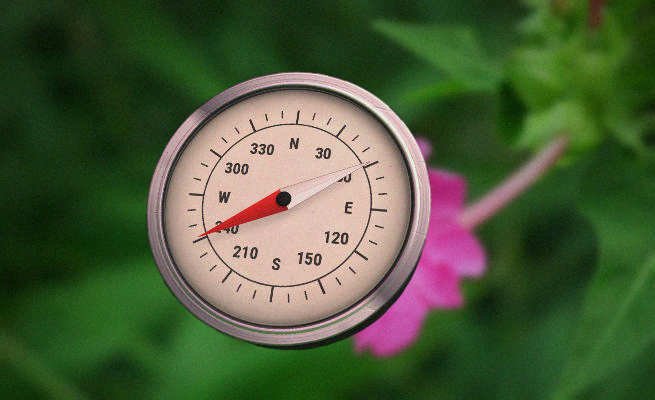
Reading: 240 °
